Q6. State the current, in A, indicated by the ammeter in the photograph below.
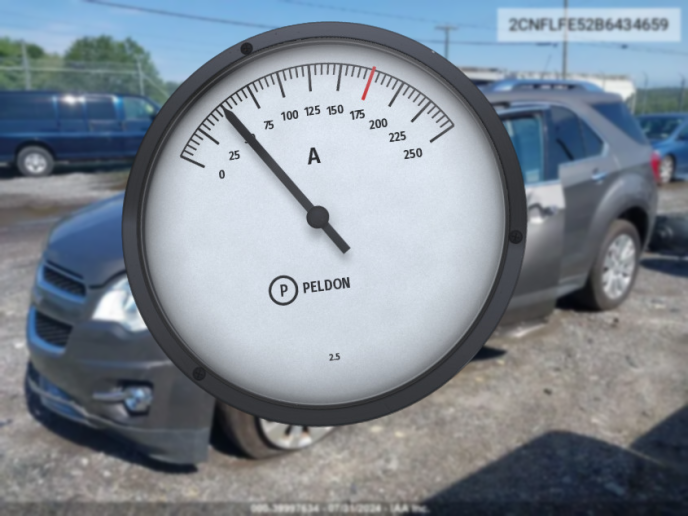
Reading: 50 A
